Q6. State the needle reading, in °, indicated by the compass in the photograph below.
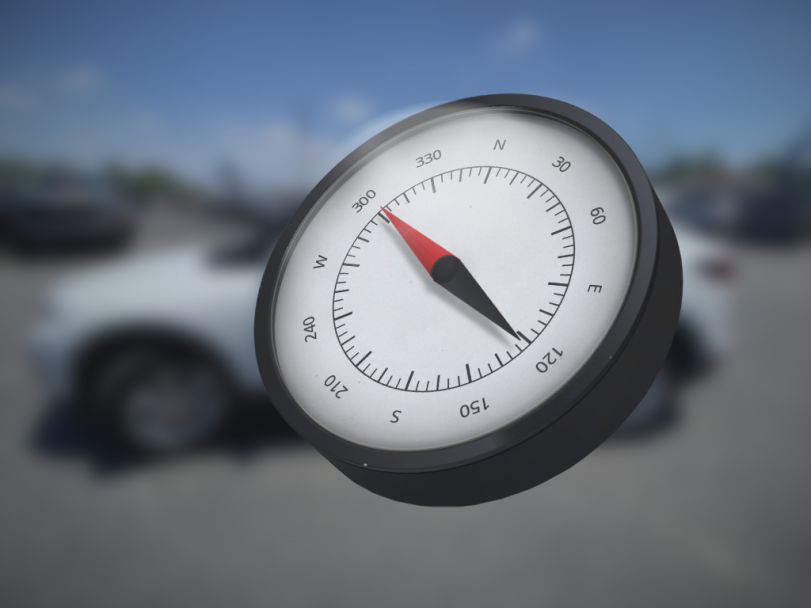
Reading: 302.5 °
